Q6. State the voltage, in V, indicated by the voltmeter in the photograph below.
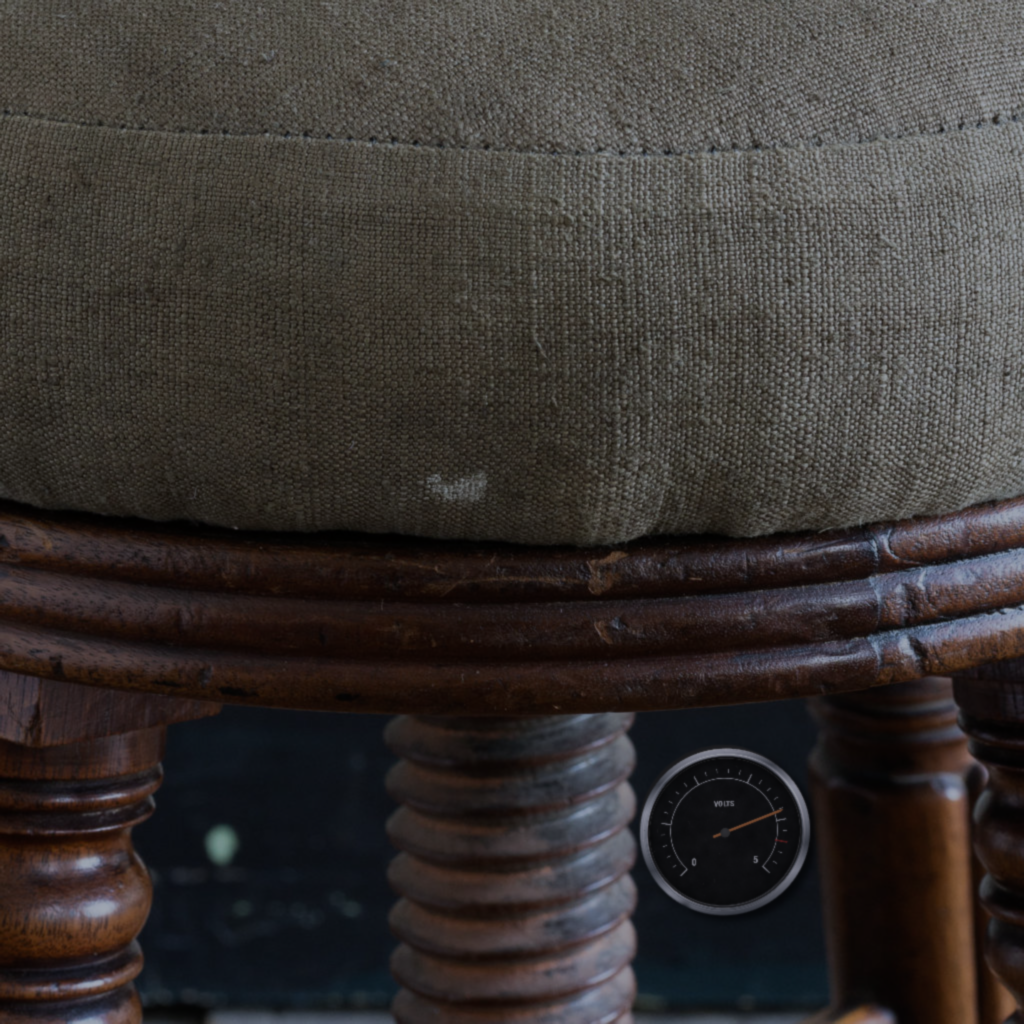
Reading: 3.8 V
